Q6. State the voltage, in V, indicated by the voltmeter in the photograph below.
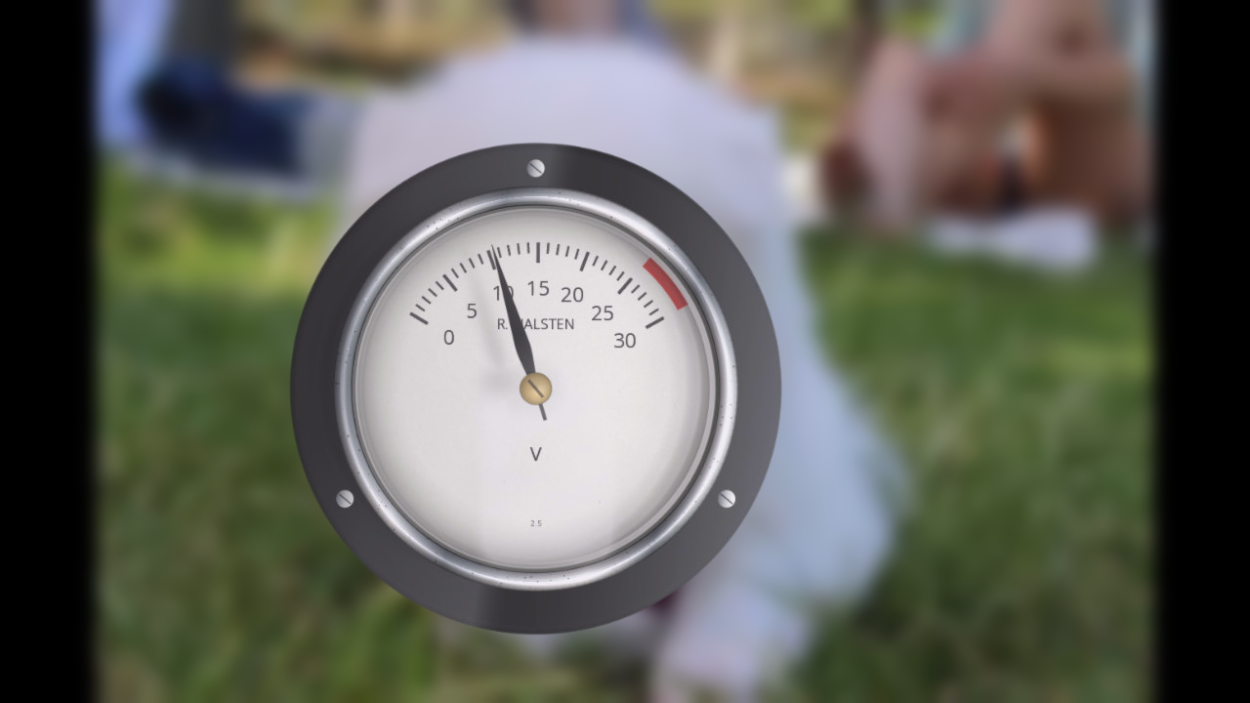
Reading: 10.5 V
